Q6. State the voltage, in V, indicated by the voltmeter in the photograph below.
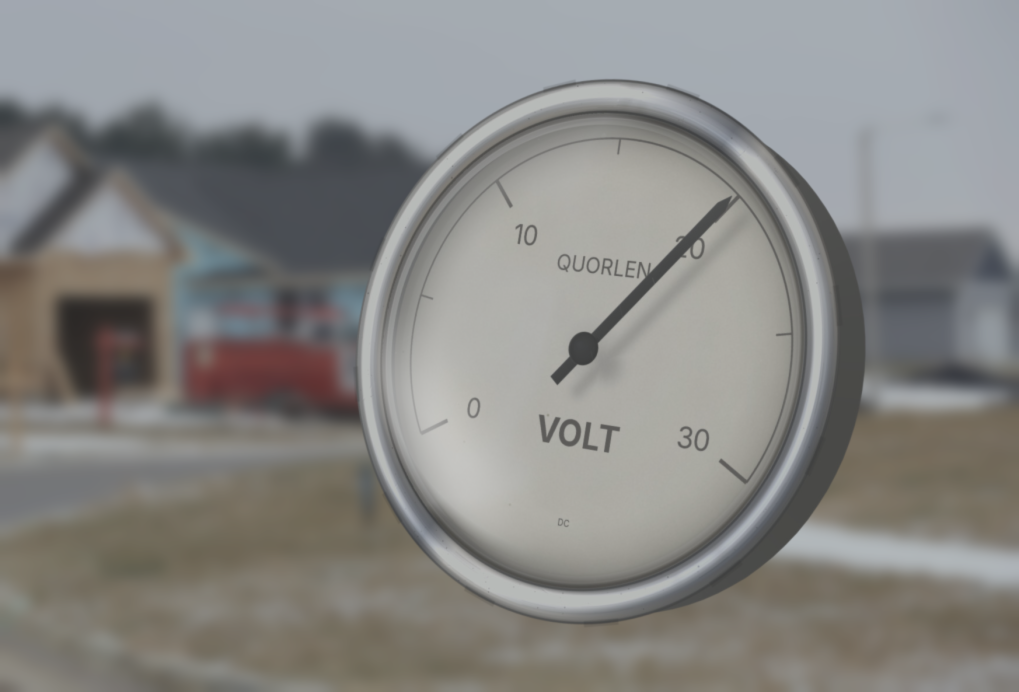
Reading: 20 V
